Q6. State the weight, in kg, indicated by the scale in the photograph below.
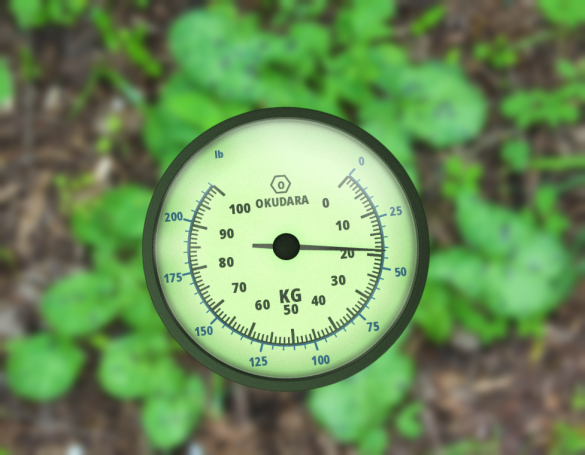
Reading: 19 kg
